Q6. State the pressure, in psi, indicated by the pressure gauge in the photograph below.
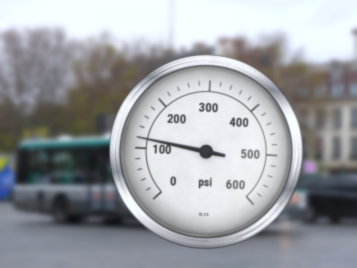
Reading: 120 psi
